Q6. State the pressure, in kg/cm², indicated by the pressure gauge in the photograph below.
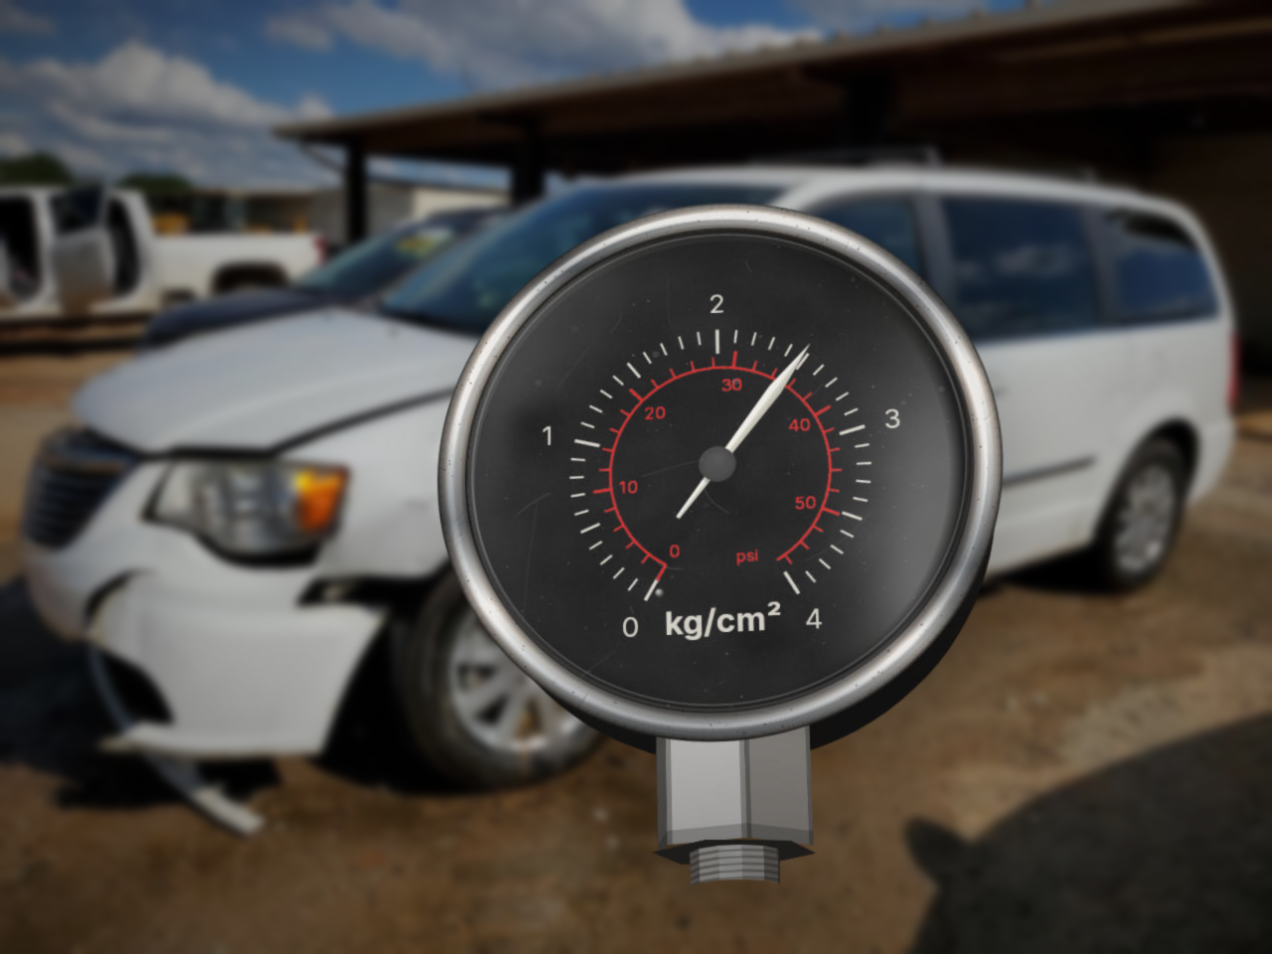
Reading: 2.5 kg/cm²
